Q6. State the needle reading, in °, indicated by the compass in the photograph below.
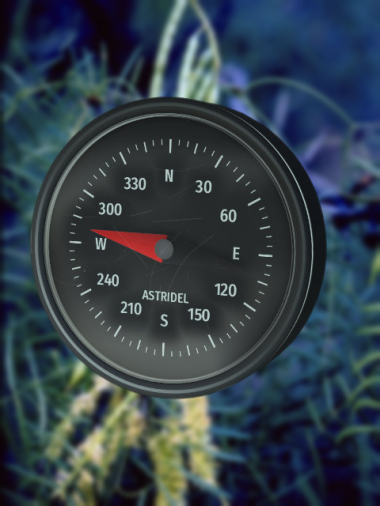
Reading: 280 °
